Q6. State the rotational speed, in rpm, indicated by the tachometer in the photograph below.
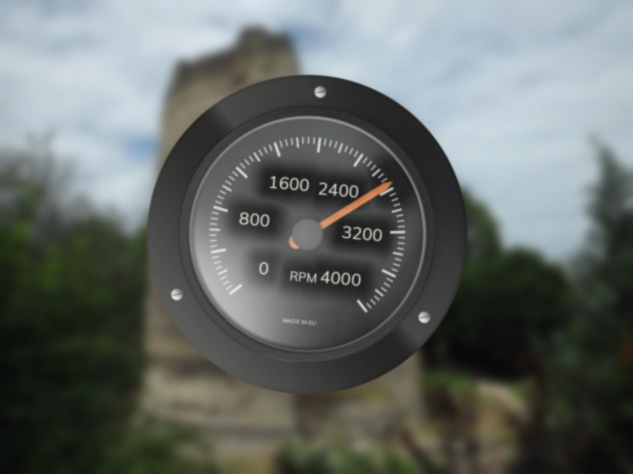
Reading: 2750 rpm
